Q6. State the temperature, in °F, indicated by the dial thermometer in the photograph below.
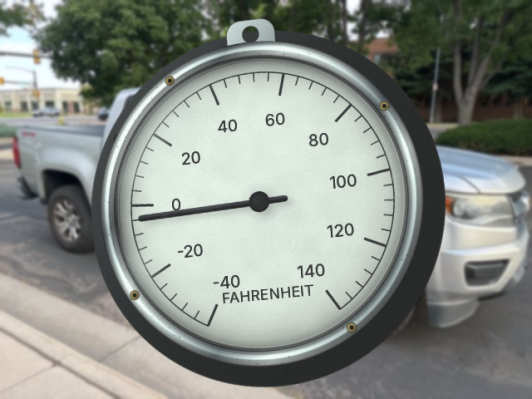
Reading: -4 °F
